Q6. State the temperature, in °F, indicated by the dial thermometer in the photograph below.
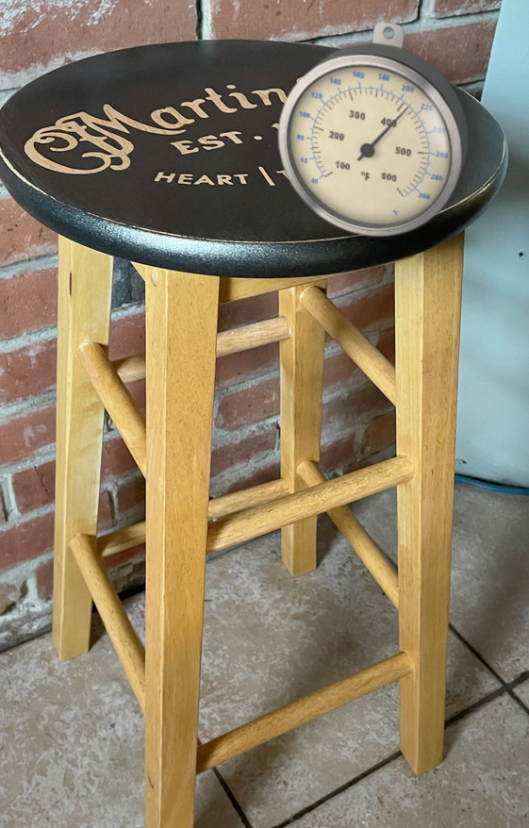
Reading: 410 °F
